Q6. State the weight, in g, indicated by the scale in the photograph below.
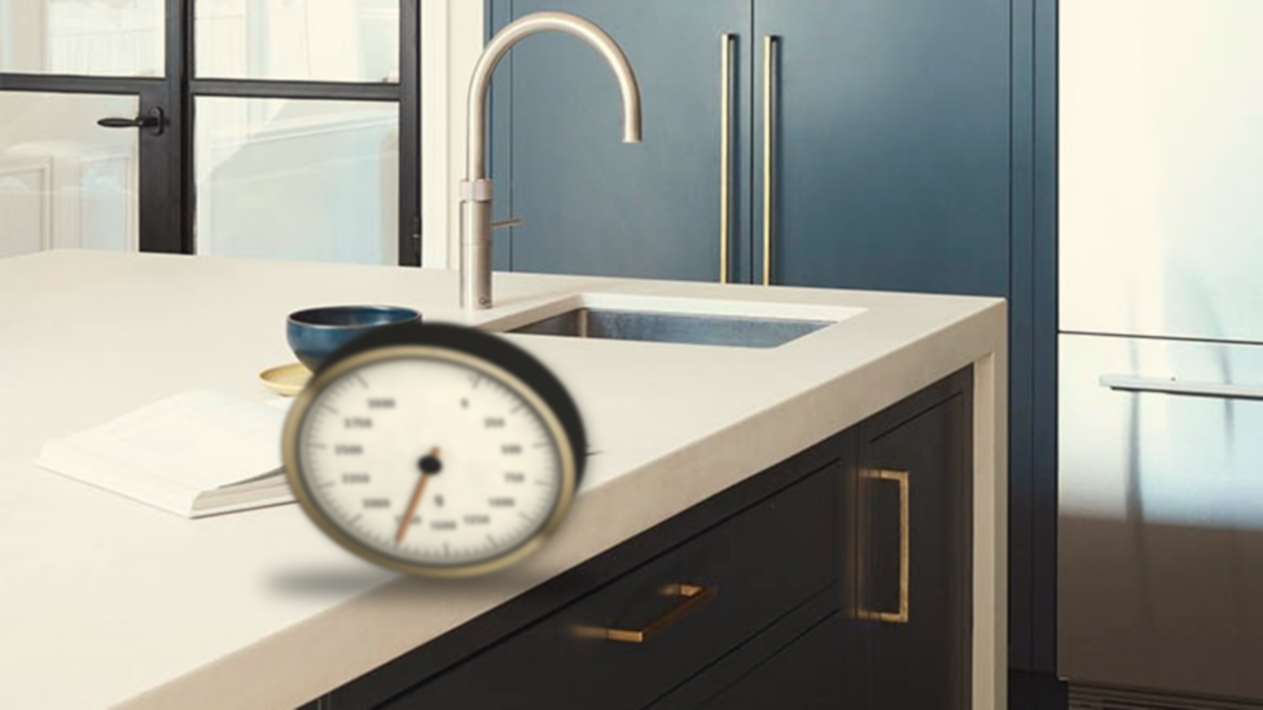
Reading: 1750 g
